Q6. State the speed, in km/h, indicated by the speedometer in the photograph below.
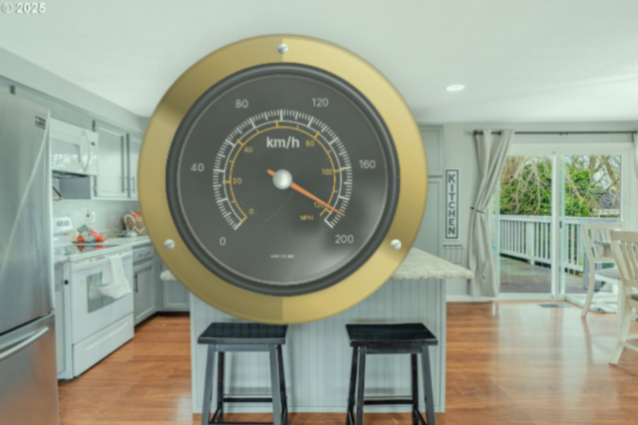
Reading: 190 km/h
